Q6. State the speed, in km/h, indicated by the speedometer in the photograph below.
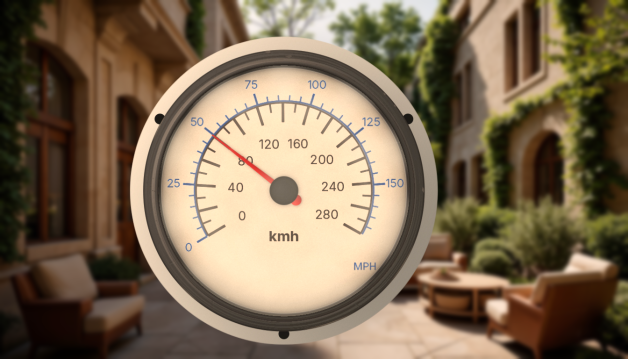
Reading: 80 km/h
